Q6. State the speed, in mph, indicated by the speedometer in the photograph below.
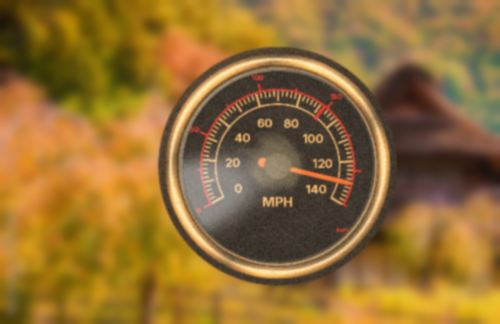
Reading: 130 mph
